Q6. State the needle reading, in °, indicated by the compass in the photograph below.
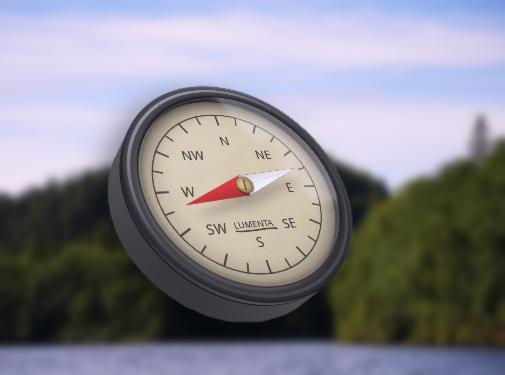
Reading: 255 °
